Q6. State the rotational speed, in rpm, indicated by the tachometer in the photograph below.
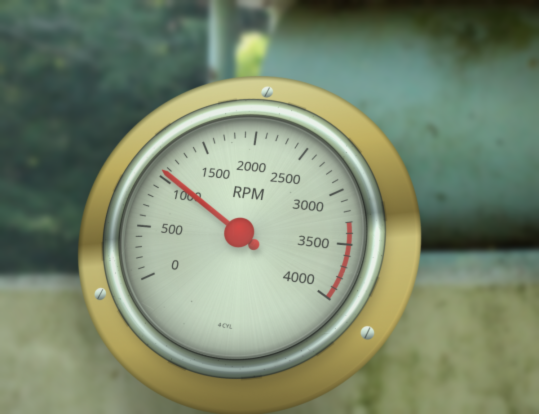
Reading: 1050 rpm
